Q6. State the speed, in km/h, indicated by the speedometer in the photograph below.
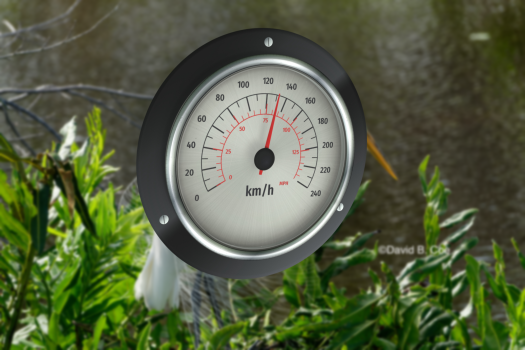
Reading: 130 km/h
